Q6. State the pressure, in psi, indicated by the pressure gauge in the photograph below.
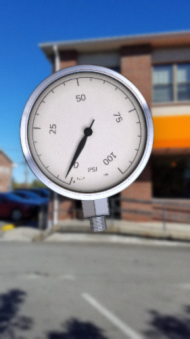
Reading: 2.5 psi
